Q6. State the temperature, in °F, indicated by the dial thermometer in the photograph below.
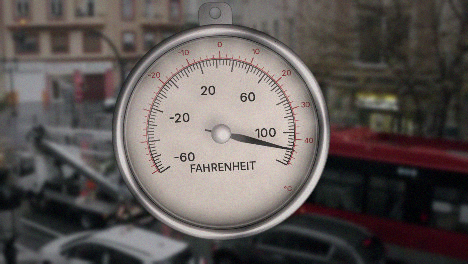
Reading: 110 °F
